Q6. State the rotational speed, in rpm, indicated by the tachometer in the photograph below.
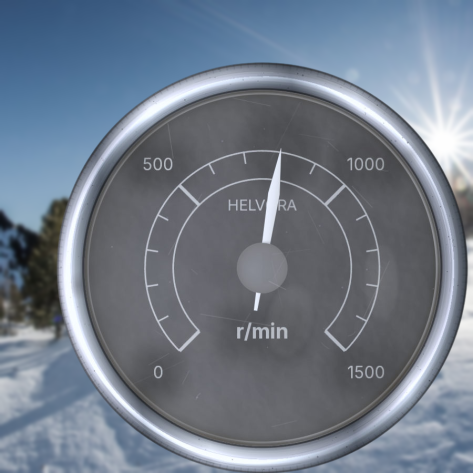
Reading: 800 rpm
